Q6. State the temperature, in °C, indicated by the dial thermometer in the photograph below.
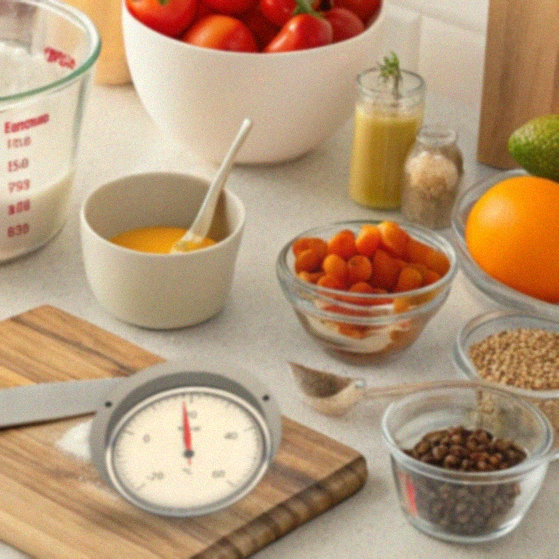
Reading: 18 °C
